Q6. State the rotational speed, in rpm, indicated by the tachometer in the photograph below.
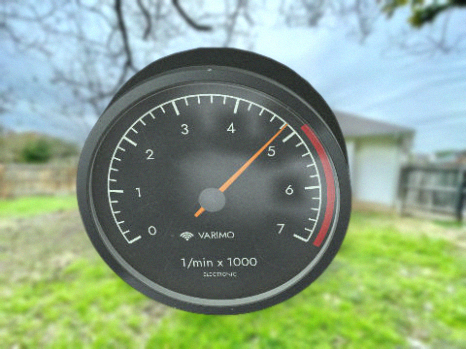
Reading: 4800 rpm
